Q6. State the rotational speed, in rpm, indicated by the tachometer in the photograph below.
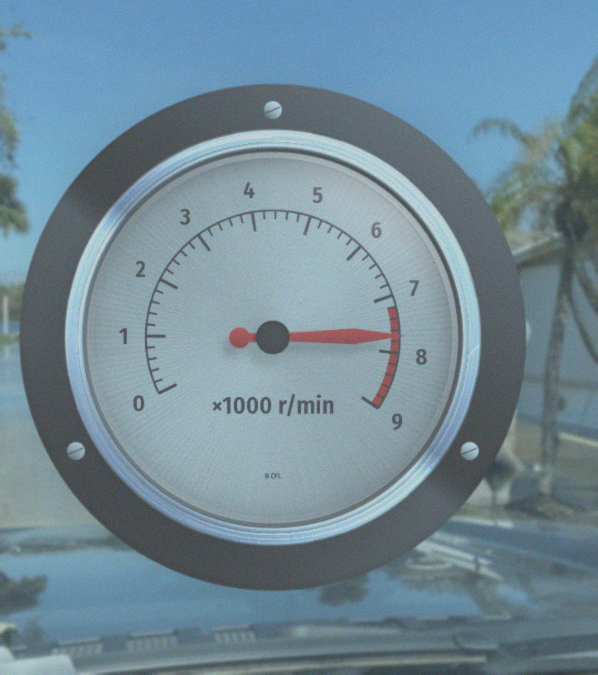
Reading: 7700 rpm
